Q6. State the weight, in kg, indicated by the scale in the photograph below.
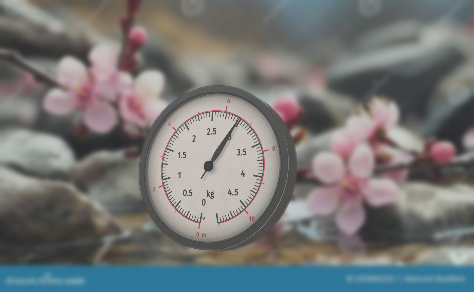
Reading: 3 kg
